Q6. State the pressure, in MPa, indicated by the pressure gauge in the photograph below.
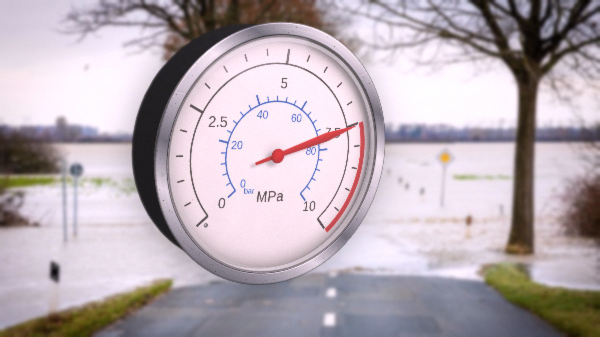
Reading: 7.5 MPa
